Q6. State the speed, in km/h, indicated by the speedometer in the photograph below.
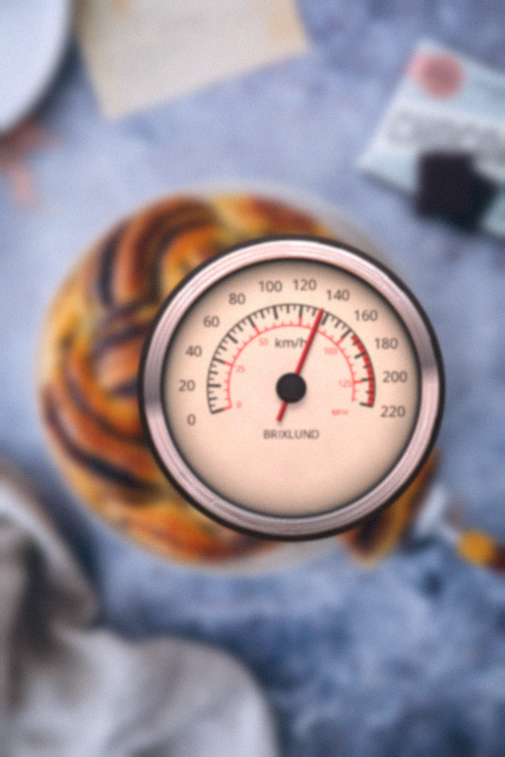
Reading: 135 km/h
